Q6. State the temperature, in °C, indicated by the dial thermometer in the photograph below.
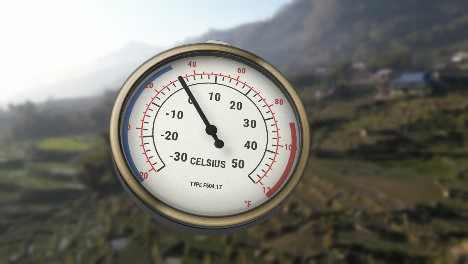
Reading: 0 °C
